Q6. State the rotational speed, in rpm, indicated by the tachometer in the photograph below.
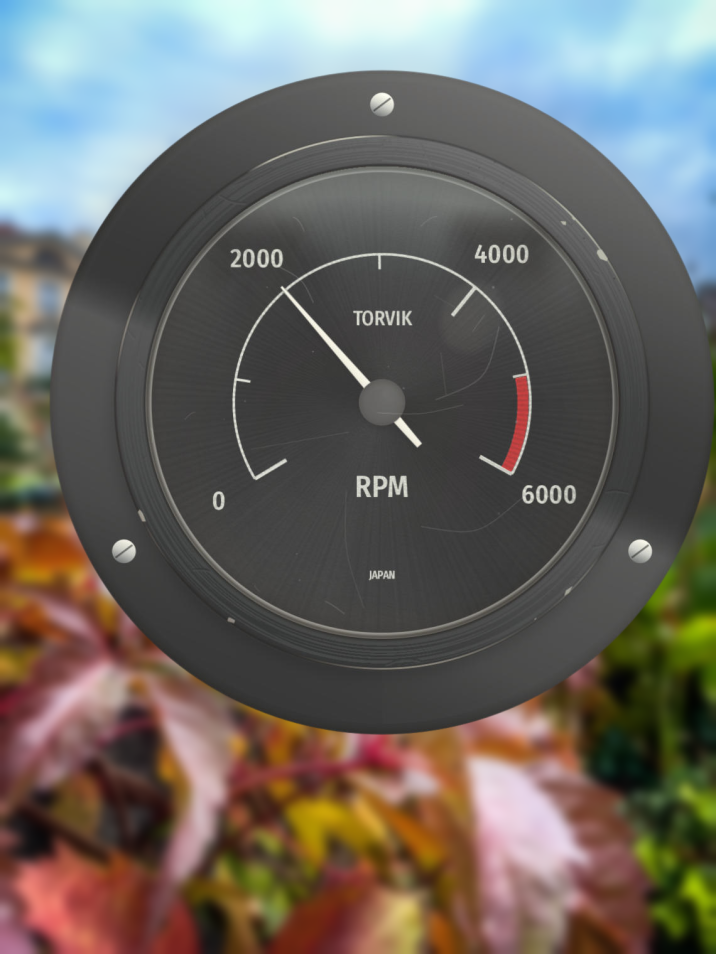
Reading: 2000 rpm
